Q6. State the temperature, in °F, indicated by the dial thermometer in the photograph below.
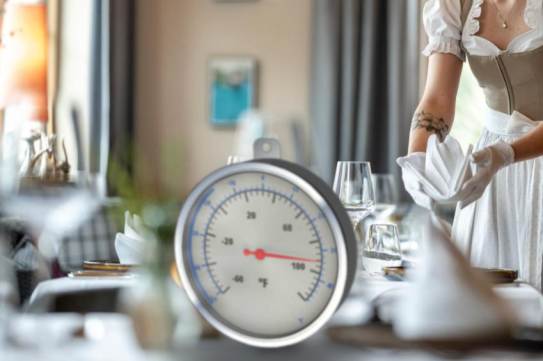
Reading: 92 °F
